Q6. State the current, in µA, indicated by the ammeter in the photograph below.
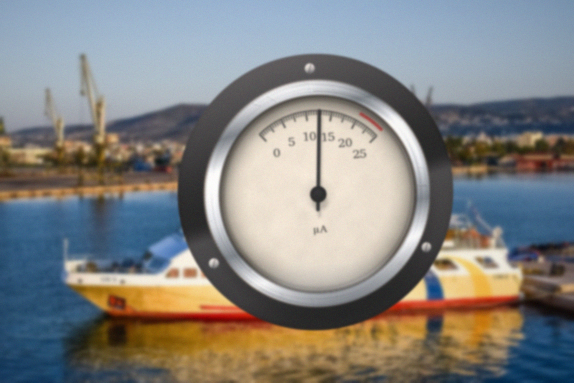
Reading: 12.5 µA
